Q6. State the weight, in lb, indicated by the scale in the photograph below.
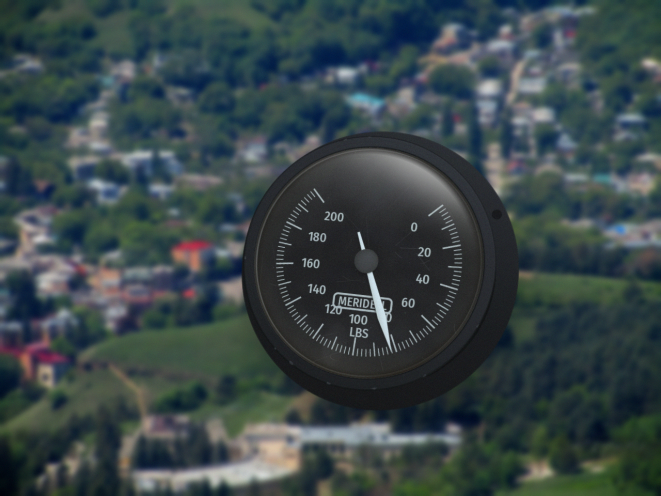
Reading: 82 lb
